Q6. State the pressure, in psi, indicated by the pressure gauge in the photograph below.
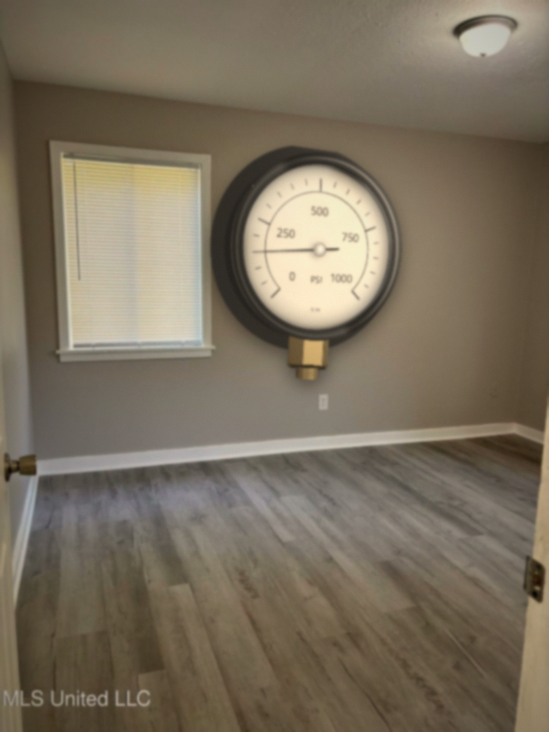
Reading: 150 psi
